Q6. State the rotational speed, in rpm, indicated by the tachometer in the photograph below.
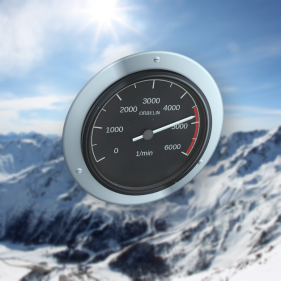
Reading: 4750 rpm
